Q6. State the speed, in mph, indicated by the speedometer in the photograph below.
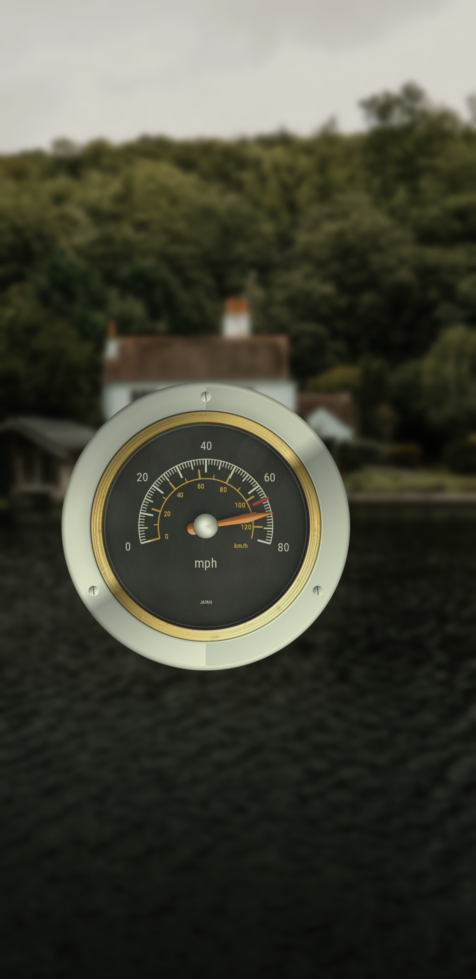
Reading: 70 mph
